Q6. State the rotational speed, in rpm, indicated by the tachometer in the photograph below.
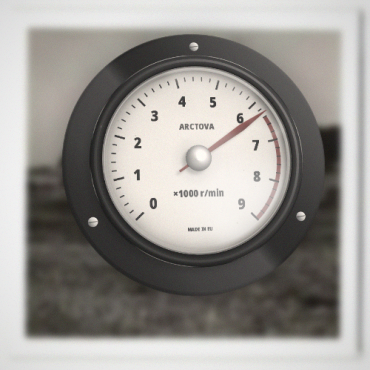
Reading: 6300 rpm
